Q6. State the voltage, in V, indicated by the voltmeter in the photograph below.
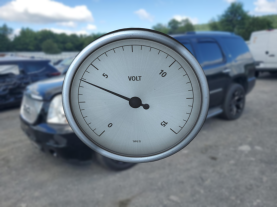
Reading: 4 V
